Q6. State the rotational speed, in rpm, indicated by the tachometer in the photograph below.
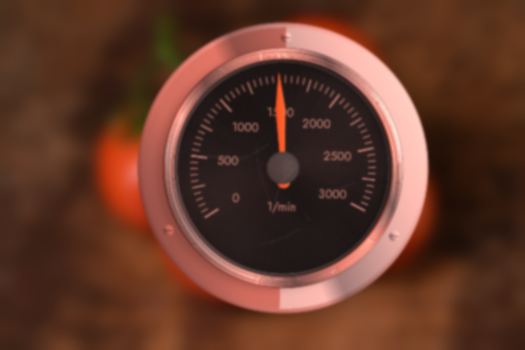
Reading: 1500 rpm
